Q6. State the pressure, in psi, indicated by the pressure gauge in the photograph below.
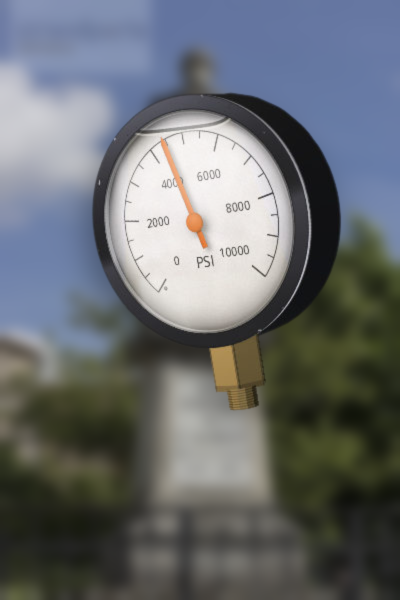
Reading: 4500 psi
